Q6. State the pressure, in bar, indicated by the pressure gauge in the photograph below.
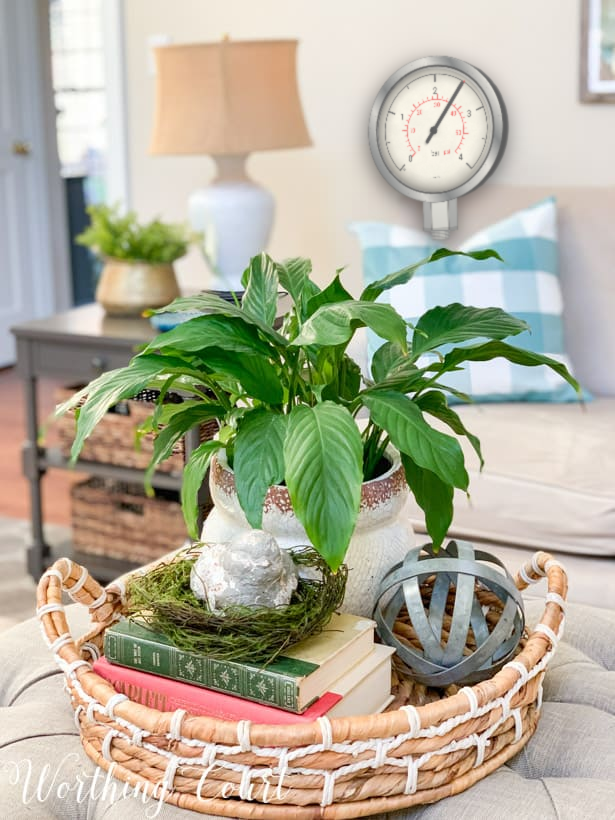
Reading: 2.5 bar
